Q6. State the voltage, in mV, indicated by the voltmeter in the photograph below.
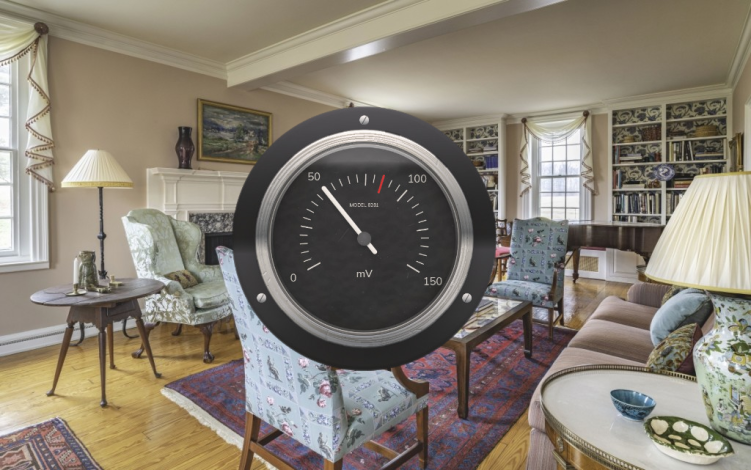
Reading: 50 mV
